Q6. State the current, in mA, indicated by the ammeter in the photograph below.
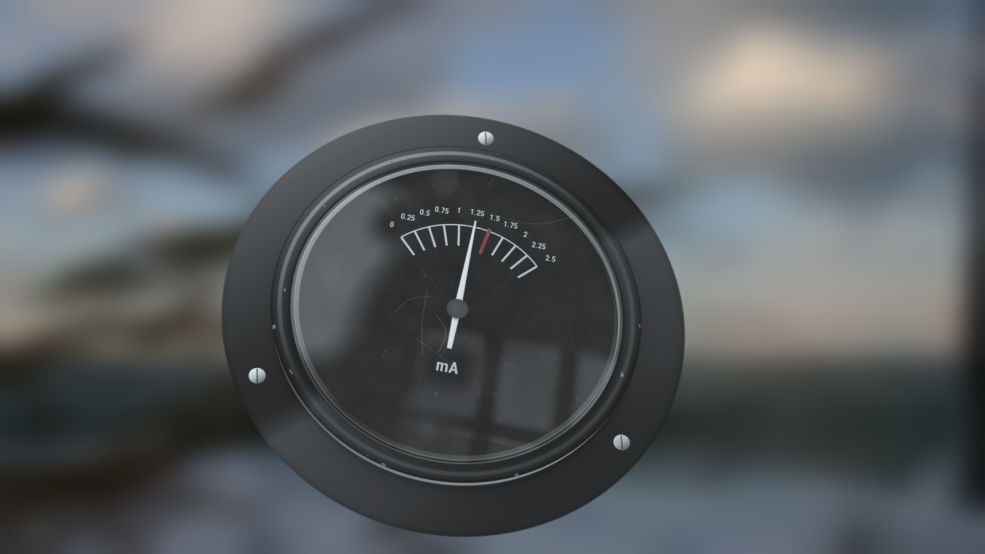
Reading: 1.25 mA
